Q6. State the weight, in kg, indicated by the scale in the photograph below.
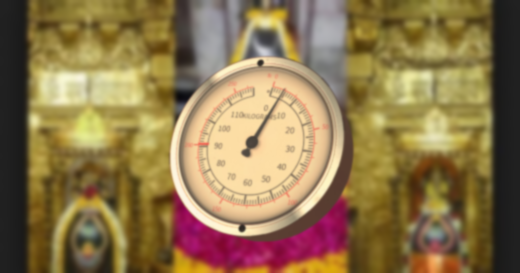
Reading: 5 kg
